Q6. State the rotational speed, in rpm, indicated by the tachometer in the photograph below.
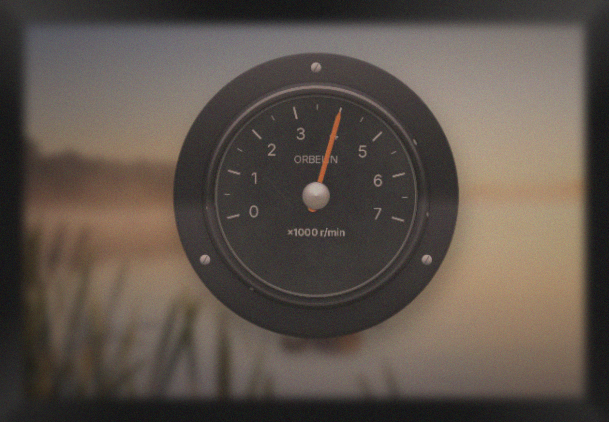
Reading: 4000 rpm
